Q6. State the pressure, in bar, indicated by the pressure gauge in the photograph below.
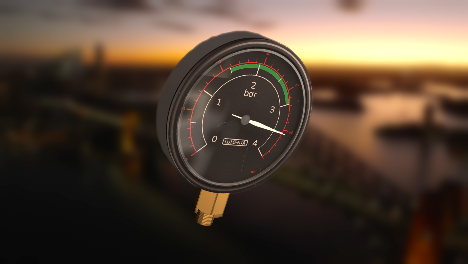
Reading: 3.5 bar
